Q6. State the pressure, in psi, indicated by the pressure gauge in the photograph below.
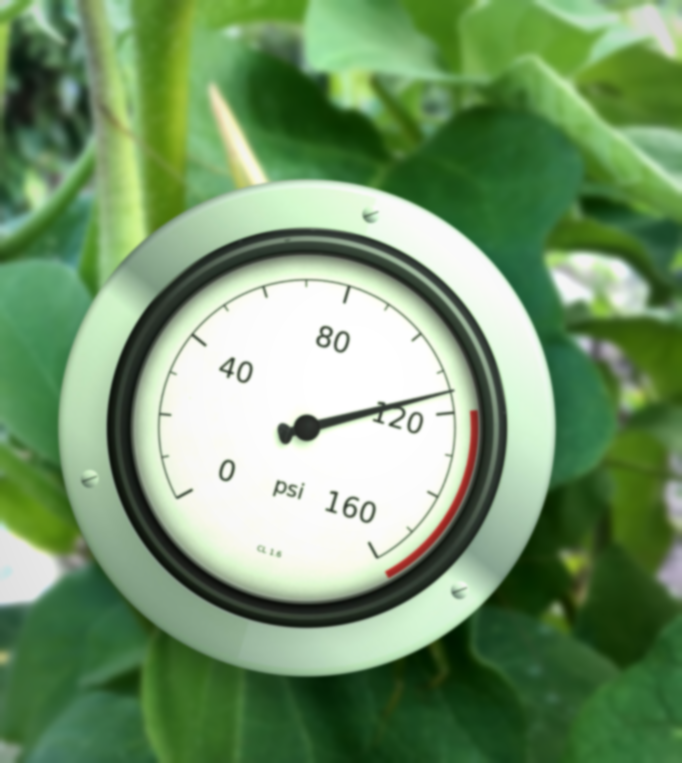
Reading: 115 psi
